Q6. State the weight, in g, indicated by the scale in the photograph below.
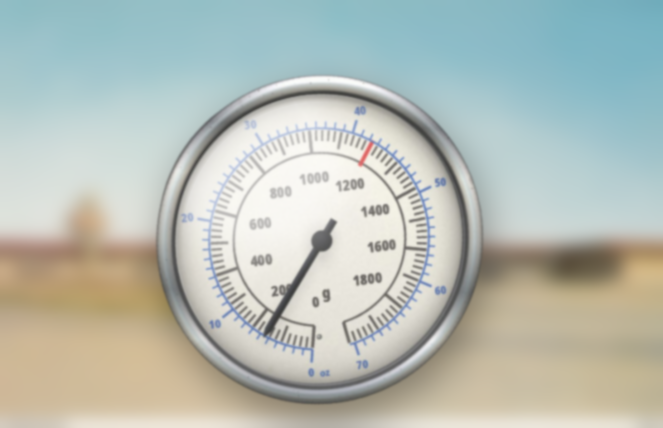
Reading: 160 g
